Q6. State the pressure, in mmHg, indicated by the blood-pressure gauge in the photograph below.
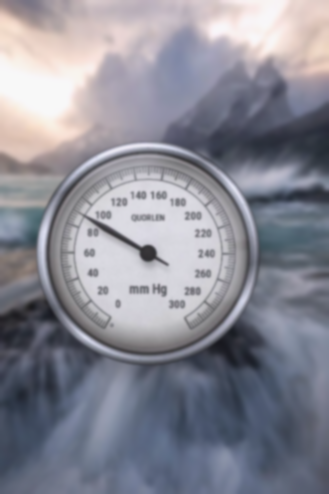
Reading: 90 mmHg
